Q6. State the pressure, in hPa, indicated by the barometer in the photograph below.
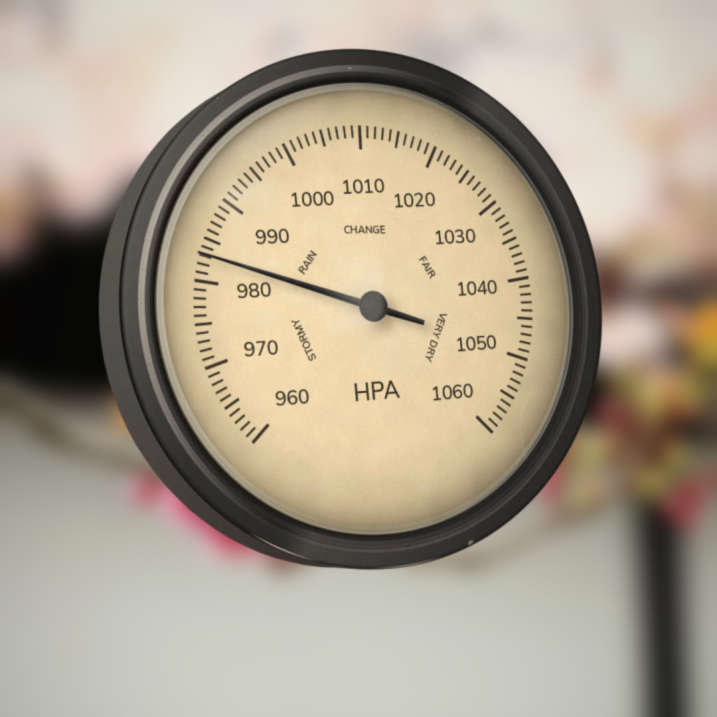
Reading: 983 hPa
